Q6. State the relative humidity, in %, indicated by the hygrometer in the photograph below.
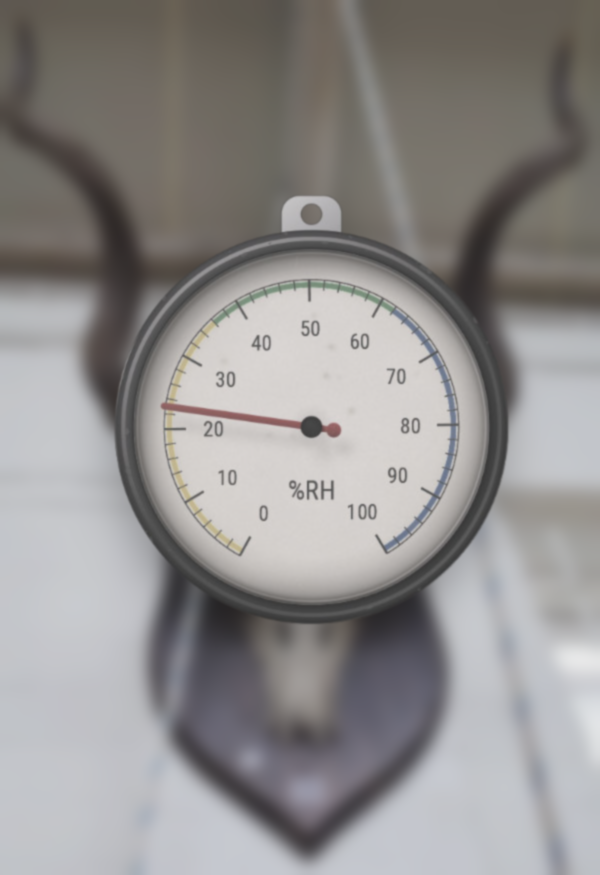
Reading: 23 %
